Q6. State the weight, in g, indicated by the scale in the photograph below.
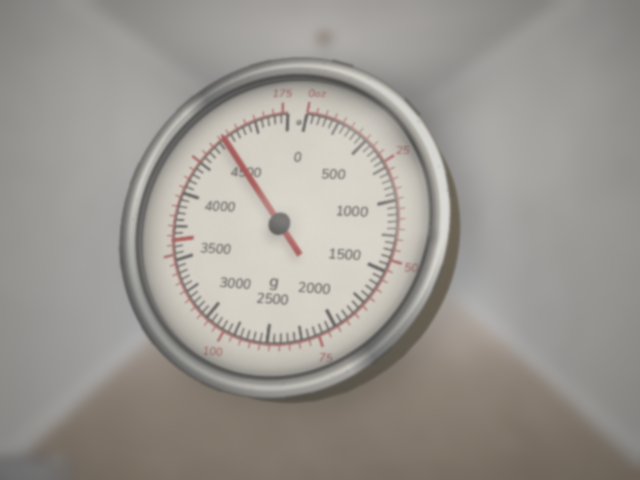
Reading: 4500 g
